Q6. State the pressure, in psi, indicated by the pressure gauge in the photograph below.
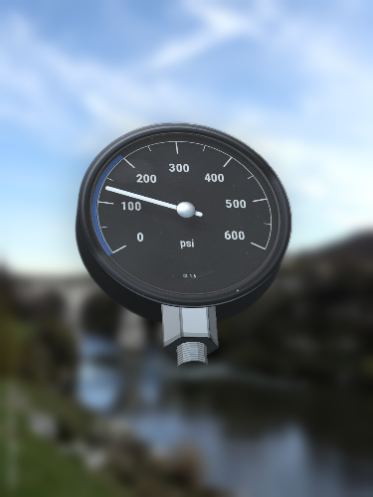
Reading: 125 psi
